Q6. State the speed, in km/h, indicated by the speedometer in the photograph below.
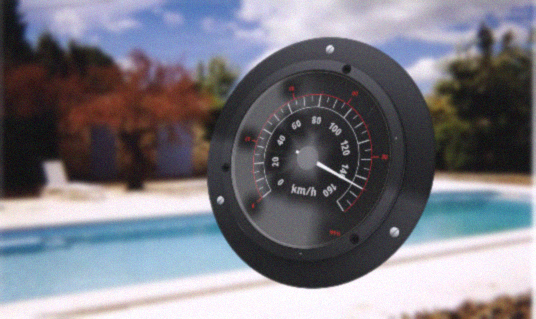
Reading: 145 km/h
